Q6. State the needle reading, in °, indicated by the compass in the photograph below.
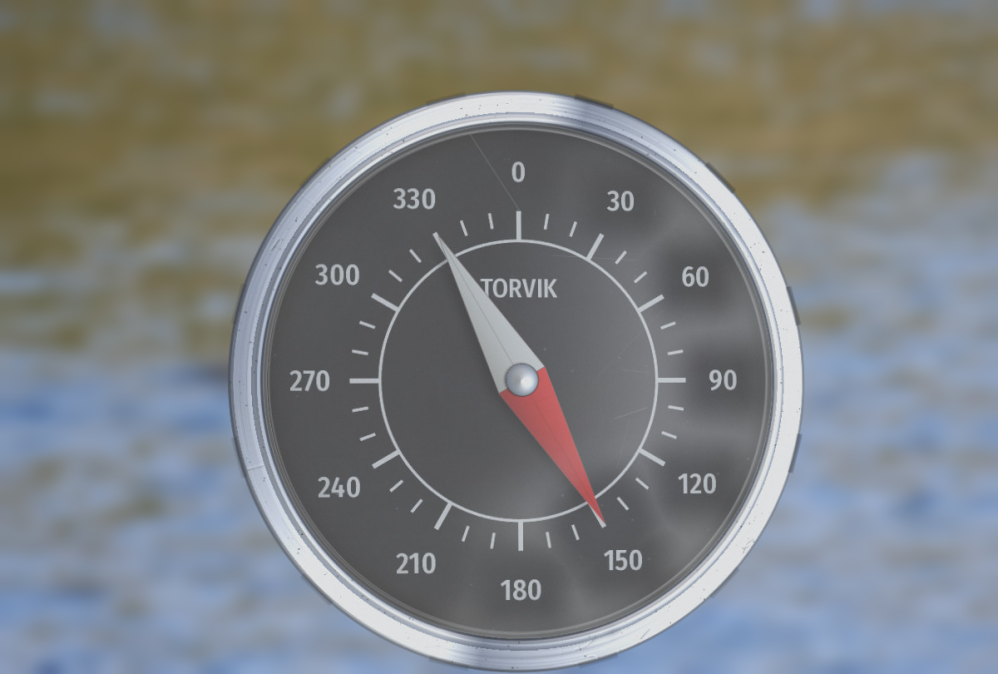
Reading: 150 °
